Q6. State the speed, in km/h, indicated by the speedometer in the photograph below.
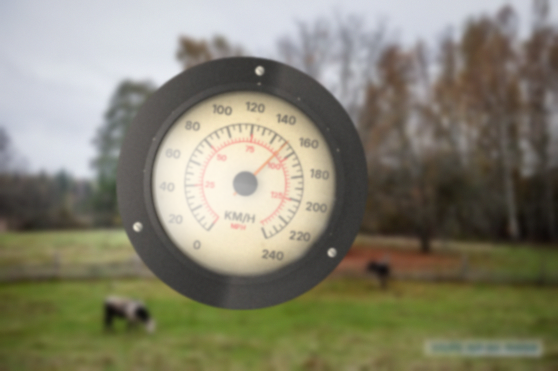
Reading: 150 km/h
